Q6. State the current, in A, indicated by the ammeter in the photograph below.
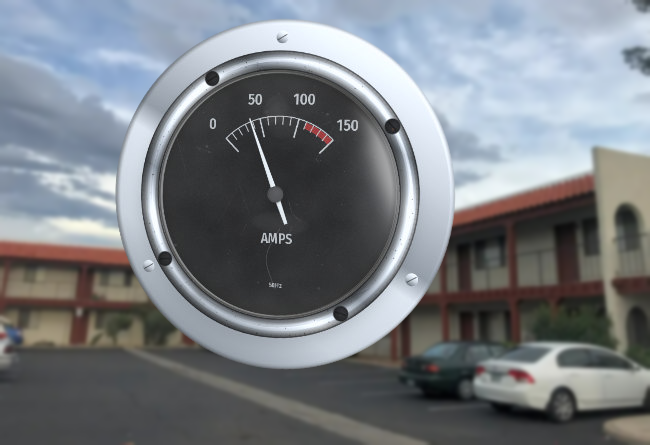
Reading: 40 A
